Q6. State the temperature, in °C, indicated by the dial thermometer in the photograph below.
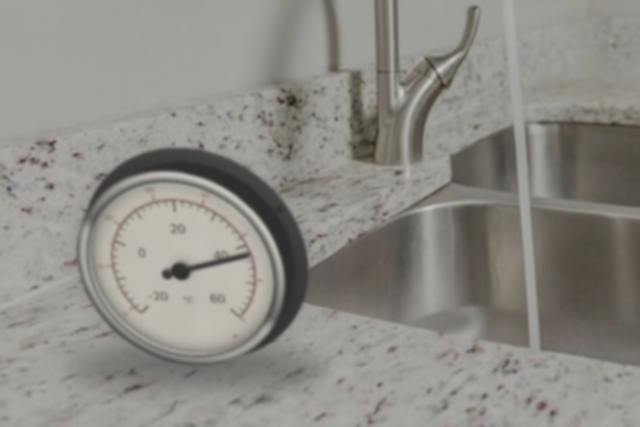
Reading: 42 °C
